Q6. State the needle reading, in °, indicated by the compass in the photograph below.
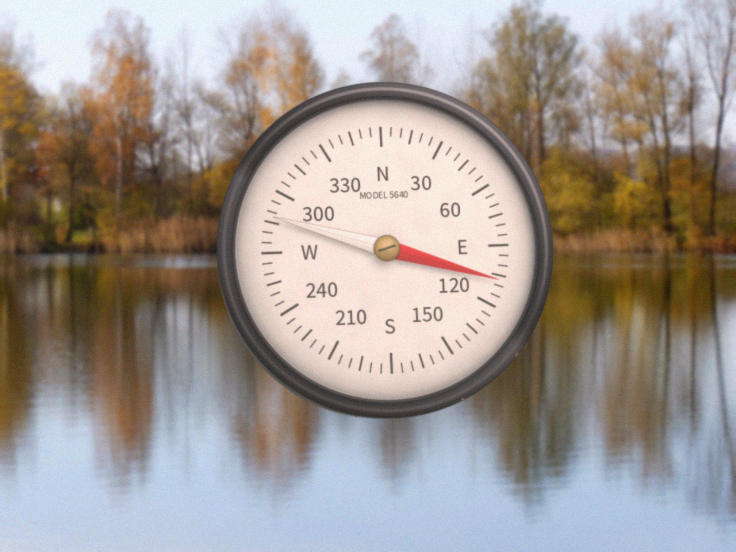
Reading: 107.5 °
